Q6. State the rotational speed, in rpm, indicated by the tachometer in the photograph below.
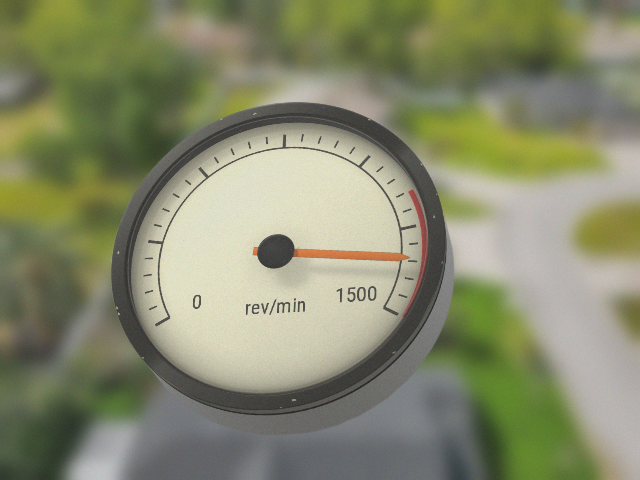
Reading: 1350 rpm
